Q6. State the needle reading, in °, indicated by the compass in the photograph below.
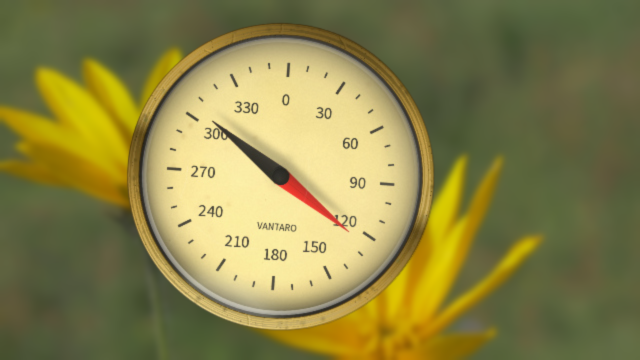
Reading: 125 °
